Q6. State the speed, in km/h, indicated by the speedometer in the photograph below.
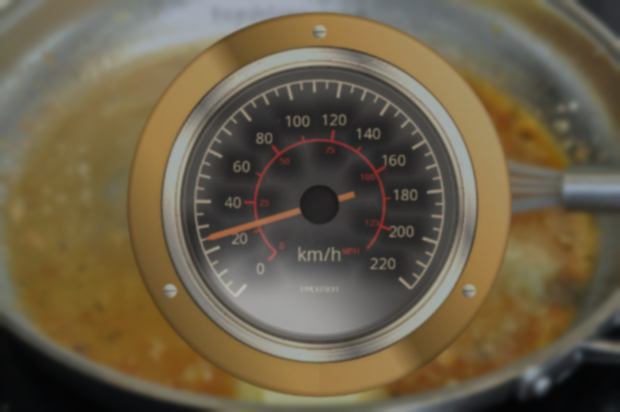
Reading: 25 km/h
